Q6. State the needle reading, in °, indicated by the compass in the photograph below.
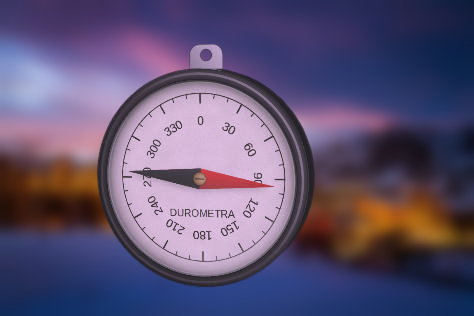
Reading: 95 °
